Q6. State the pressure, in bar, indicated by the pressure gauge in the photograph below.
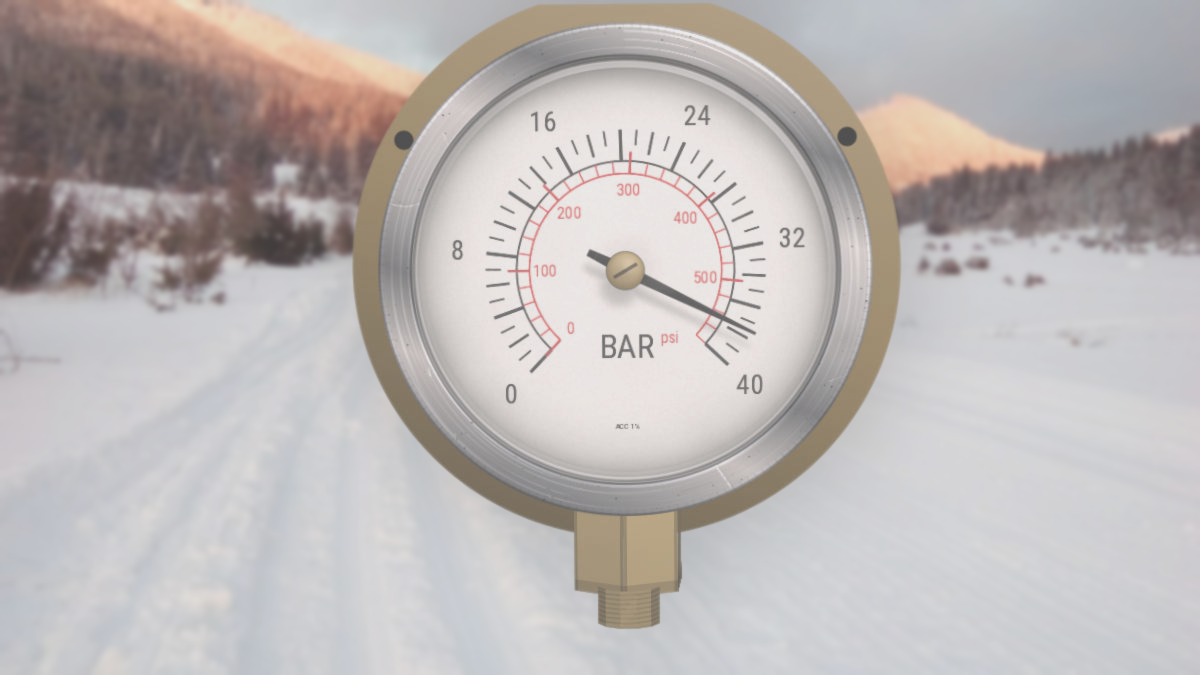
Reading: 37.5 bar
